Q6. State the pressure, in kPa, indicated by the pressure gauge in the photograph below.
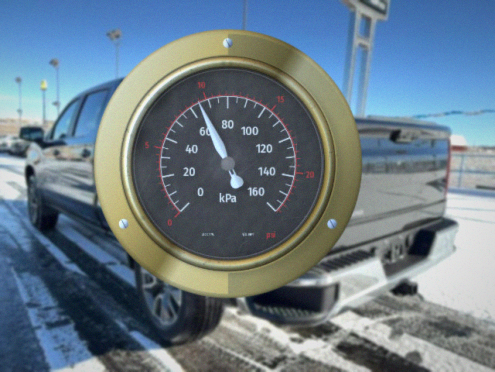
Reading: 65 kPa
